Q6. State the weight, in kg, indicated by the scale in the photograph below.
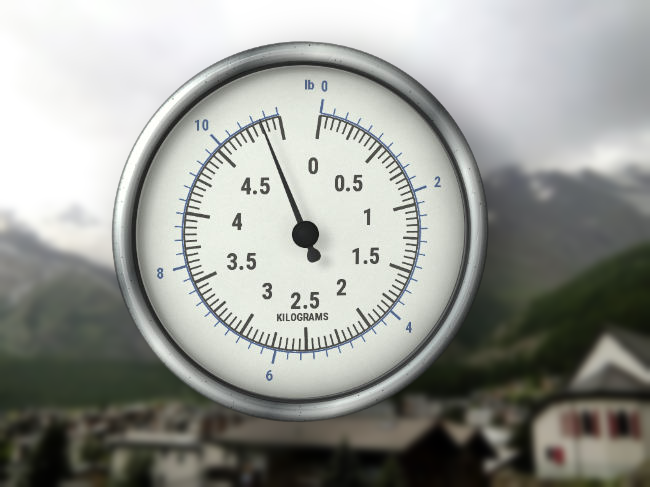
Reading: 4.85 kg
